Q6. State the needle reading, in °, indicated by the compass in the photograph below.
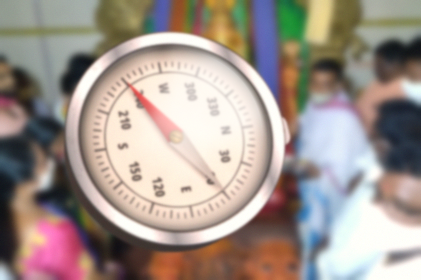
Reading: 240 °
